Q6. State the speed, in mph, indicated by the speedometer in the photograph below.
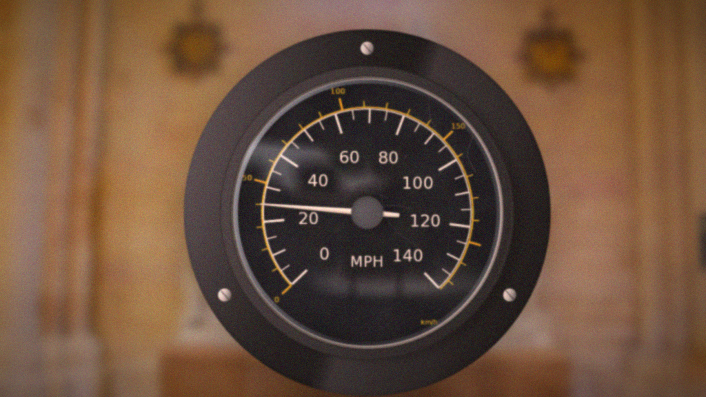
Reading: 25 mph
